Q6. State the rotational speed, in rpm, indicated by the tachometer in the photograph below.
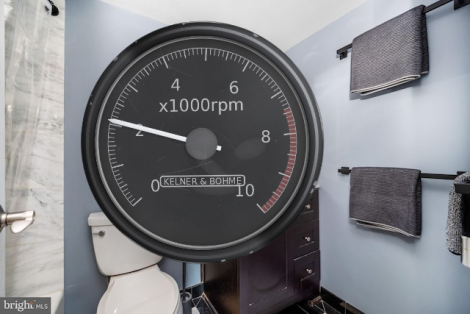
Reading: 2100 rpm
